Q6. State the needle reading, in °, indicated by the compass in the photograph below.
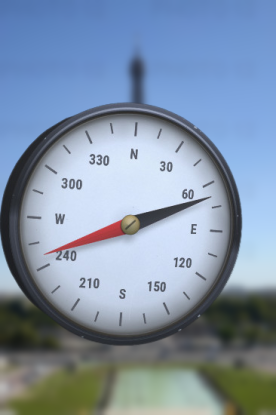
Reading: 247.5 °
